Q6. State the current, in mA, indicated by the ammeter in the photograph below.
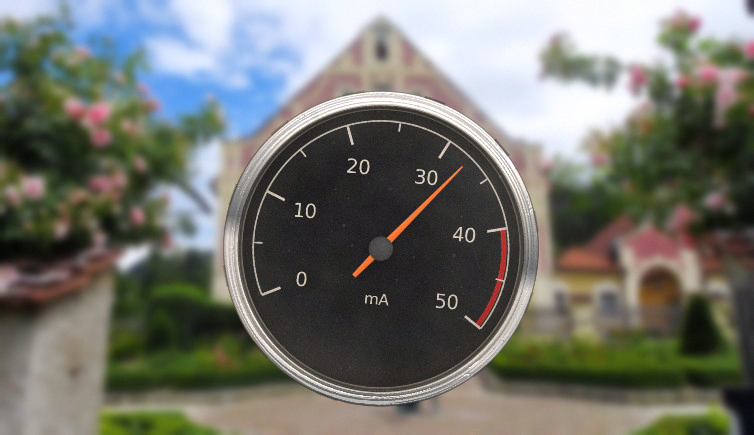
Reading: 32.5 mA
